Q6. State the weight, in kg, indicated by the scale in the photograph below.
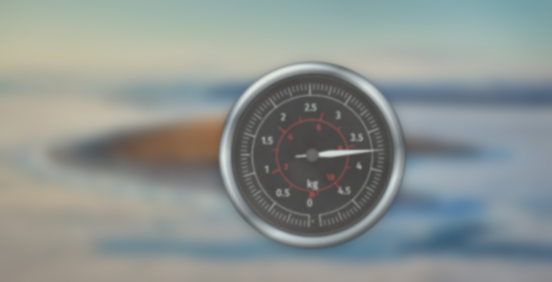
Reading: 3.75 kg
